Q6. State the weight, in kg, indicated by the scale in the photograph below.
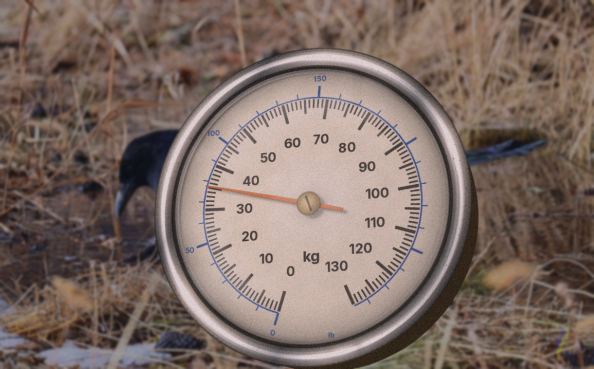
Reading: 35 kg
